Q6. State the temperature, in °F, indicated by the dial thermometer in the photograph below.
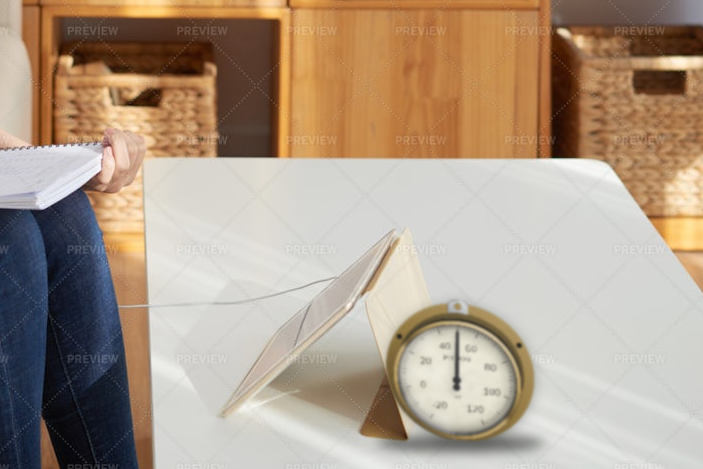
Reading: 50 °F
